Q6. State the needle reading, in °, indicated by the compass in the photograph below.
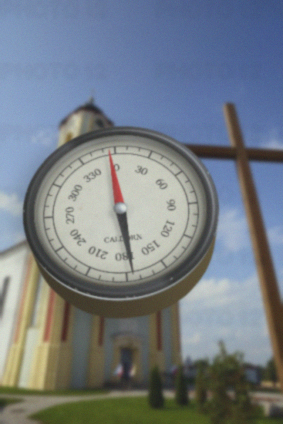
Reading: 355 °
